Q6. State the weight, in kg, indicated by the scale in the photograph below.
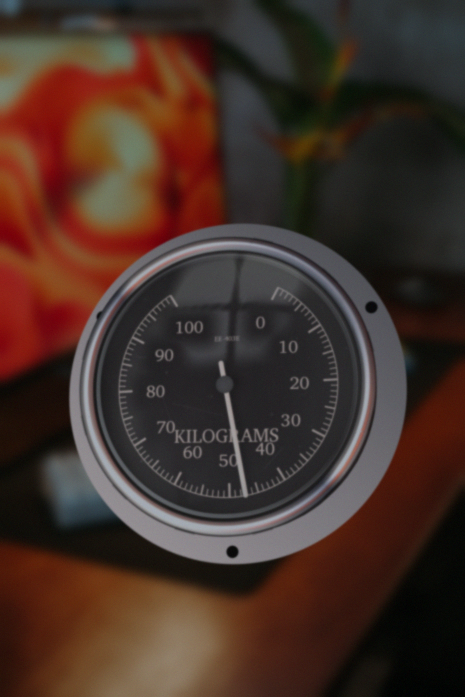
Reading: 47 kg
